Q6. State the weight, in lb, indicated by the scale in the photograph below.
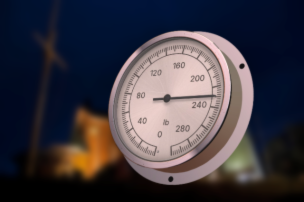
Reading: 230 lb
